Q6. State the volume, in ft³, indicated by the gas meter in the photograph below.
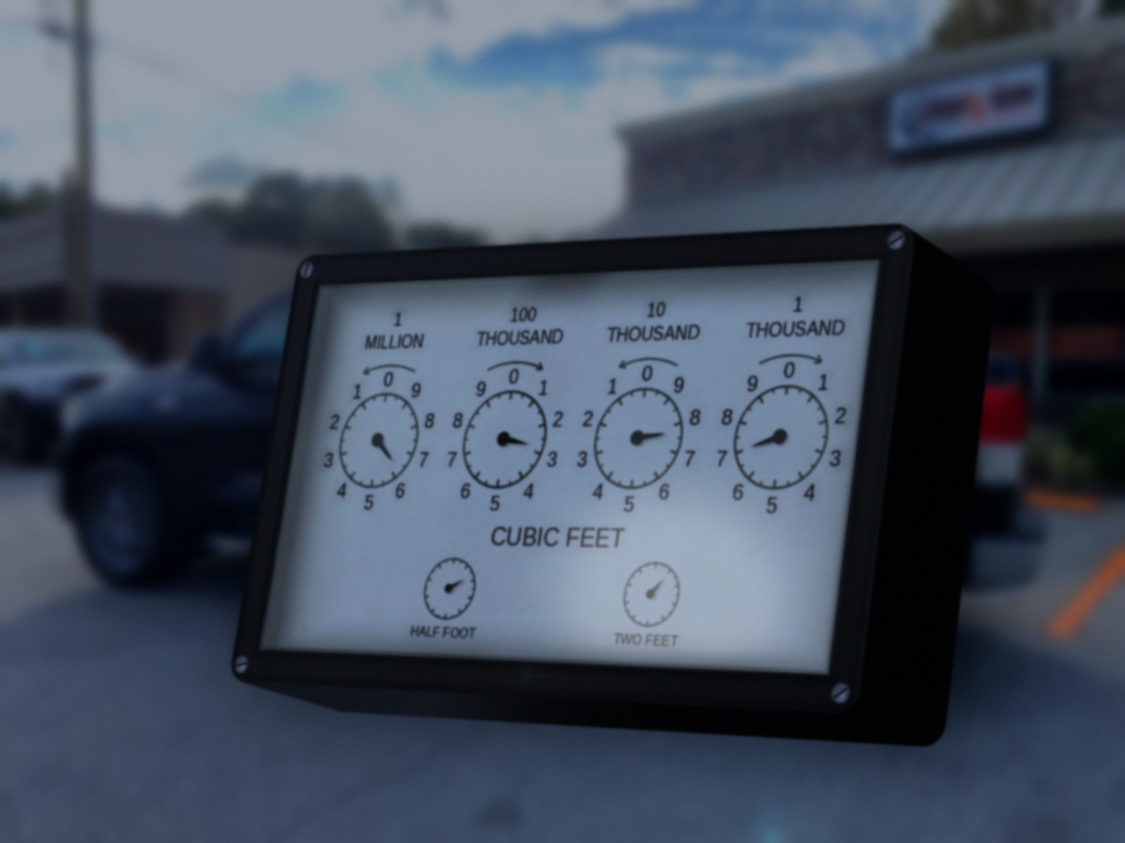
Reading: 627700 ft³
